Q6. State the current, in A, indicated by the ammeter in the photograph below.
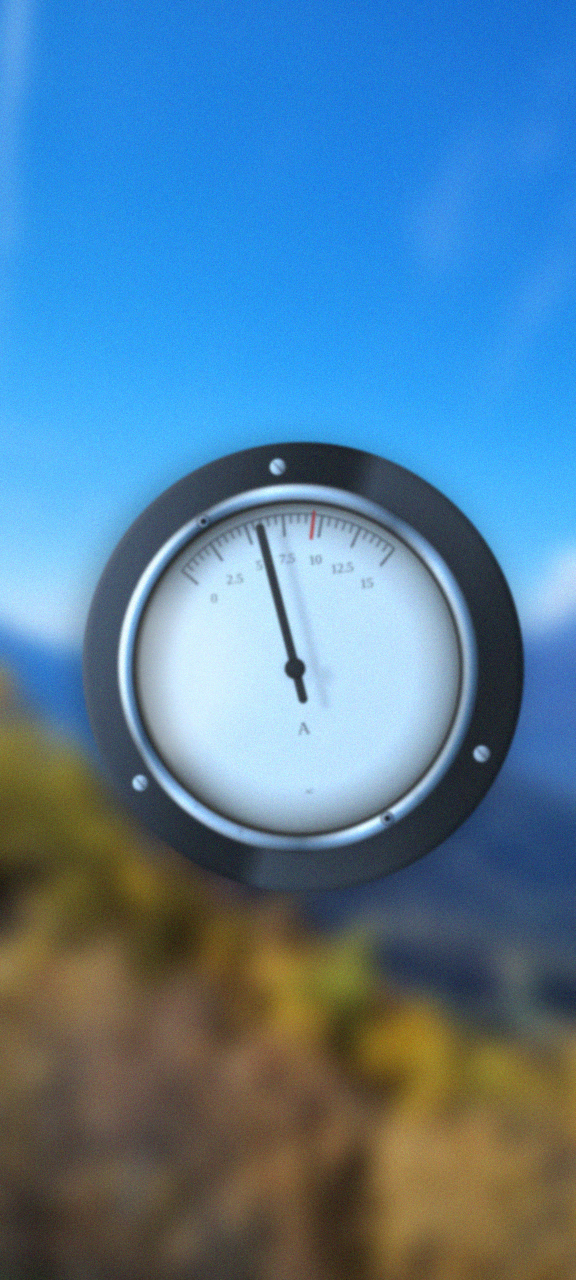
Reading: 6 A
